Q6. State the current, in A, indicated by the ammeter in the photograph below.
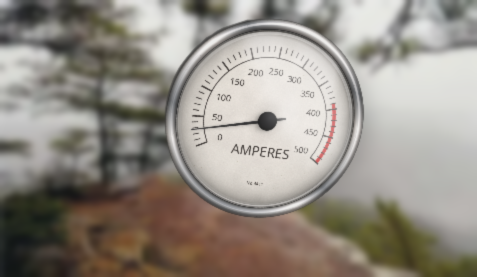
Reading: 30 A
